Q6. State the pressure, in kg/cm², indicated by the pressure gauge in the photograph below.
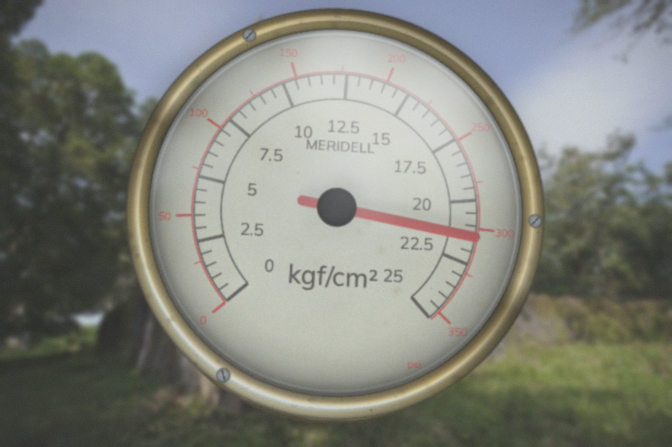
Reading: 21.5 kg/cm²
